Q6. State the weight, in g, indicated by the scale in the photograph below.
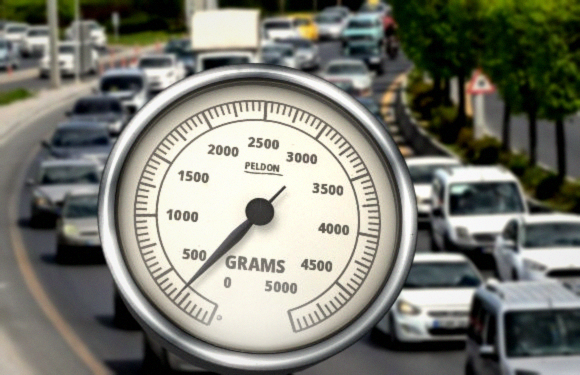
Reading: 300 g
